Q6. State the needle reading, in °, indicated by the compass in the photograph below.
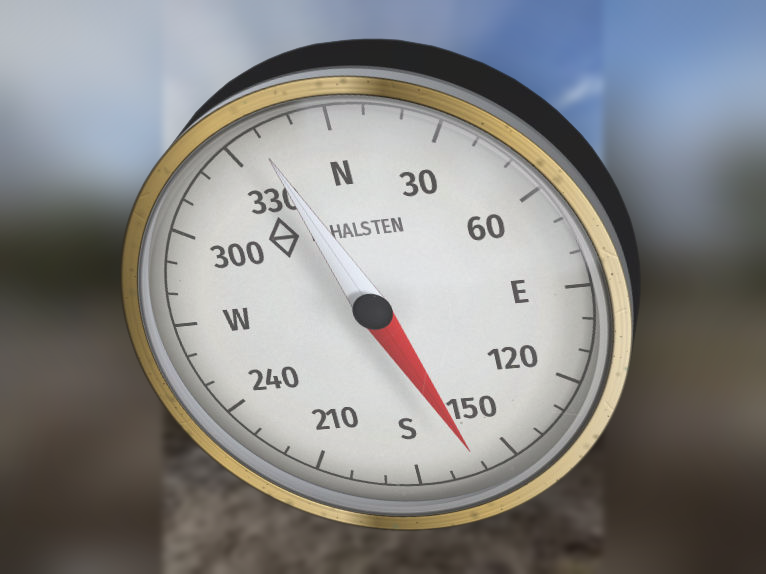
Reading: 160 °
